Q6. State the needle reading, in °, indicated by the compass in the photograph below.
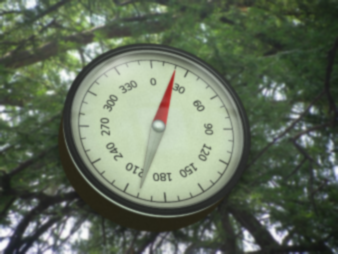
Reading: 20 °
